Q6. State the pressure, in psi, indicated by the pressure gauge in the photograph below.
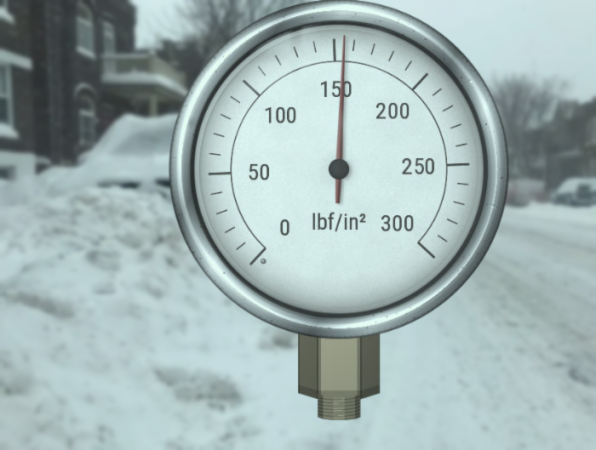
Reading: 155 psi
